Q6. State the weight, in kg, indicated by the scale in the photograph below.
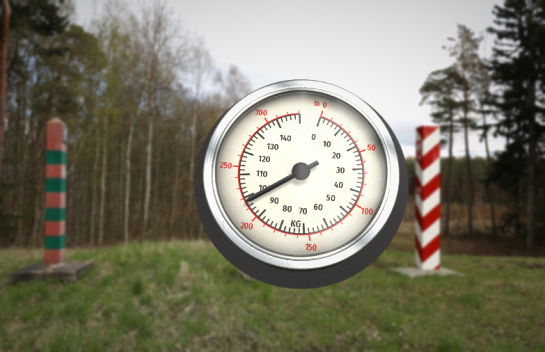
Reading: 98 kg
